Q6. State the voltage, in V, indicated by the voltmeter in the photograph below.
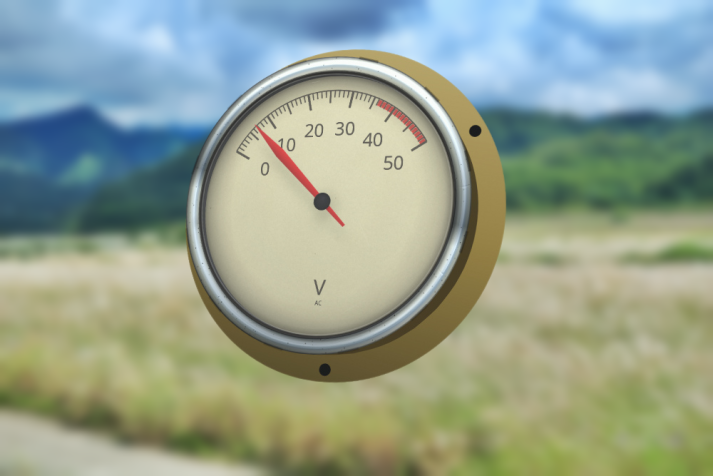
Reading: 7 V
